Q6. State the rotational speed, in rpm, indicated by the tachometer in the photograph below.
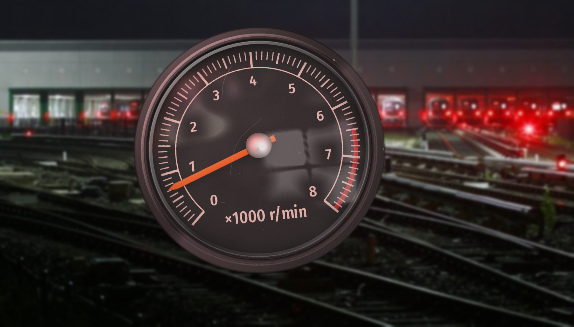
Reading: 700 rpm
